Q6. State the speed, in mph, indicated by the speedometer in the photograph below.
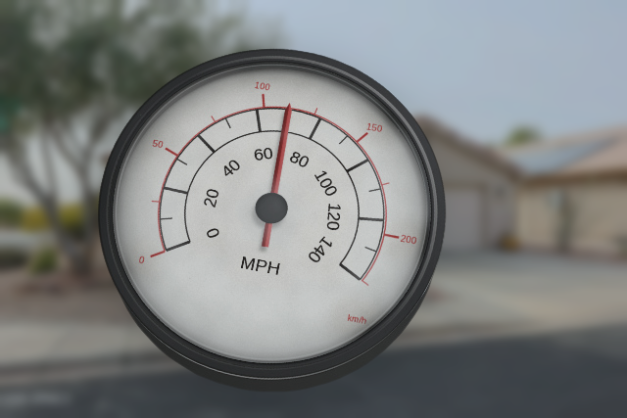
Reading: 70 mph
